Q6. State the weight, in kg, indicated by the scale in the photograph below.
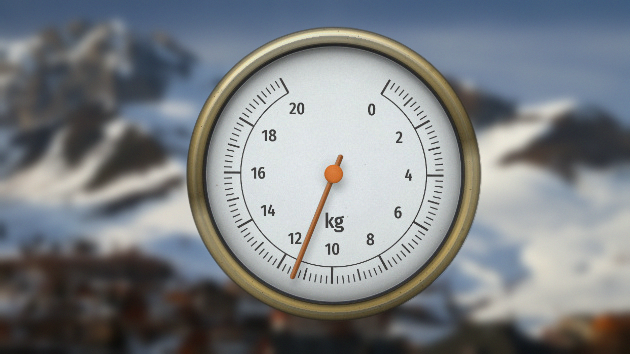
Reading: 11.4 kg
